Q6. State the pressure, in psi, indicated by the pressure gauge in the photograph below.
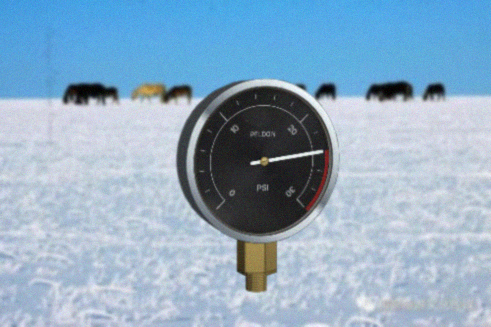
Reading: 24 psi
